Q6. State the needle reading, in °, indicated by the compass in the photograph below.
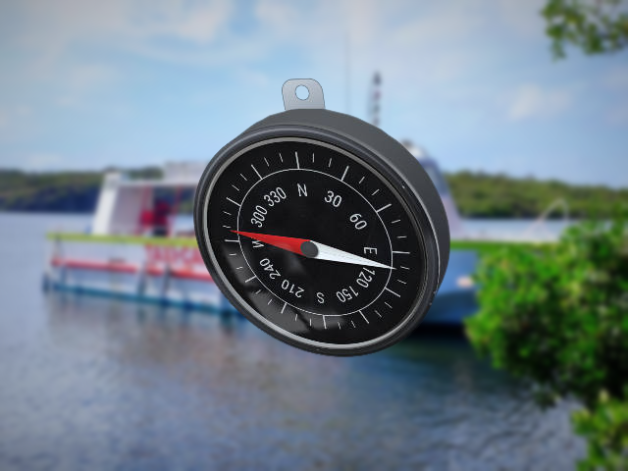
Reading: 280 °
